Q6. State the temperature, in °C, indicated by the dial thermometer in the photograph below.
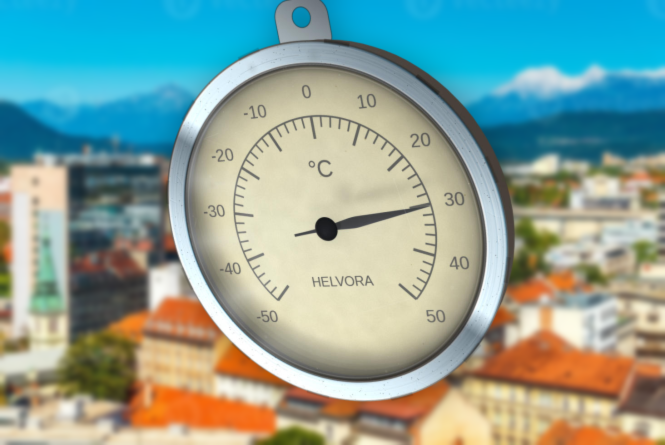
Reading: 30 °C
